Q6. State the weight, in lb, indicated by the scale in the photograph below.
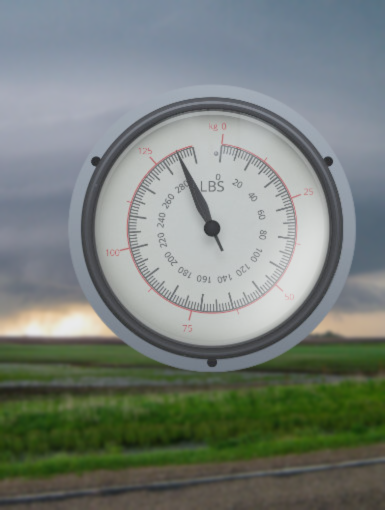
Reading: 290 lb
